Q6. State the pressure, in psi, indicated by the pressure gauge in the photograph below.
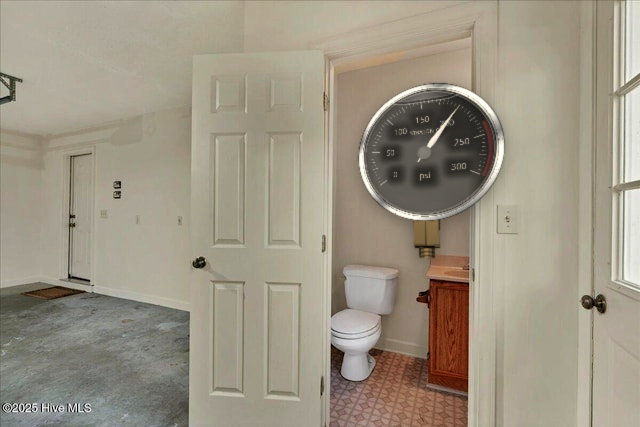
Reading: 200 psi
